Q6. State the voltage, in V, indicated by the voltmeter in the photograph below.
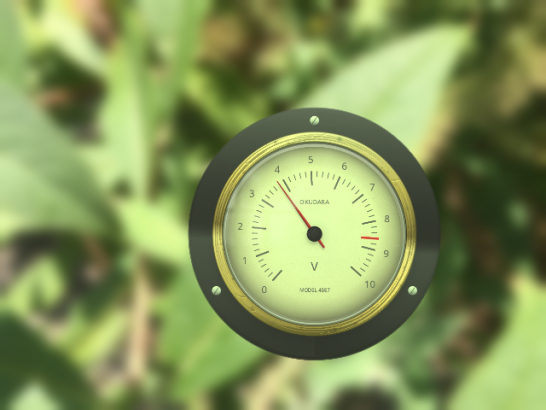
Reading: 3.8 V
